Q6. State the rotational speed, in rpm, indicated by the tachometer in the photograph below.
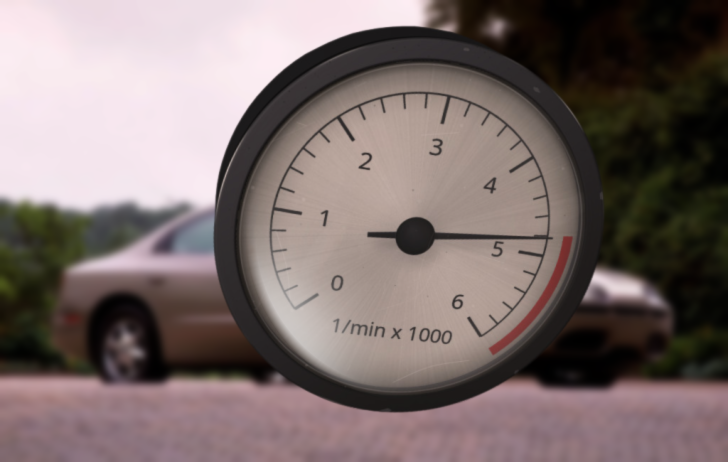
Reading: 4800 rpm
